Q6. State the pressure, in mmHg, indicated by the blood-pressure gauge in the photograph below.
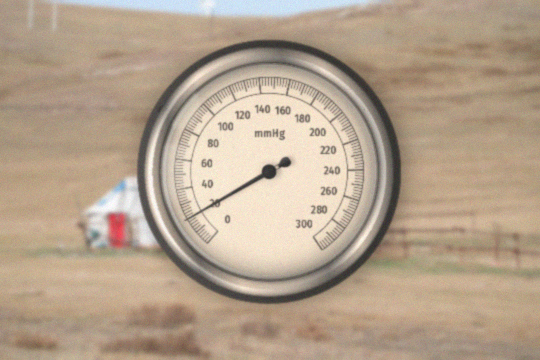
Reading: 20 mmHg
